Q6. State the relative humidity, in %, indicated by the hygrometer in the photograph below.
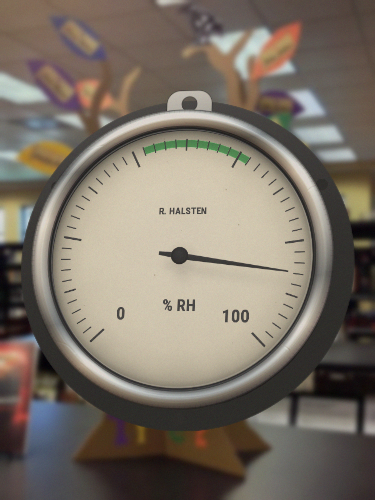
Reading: 86 %
